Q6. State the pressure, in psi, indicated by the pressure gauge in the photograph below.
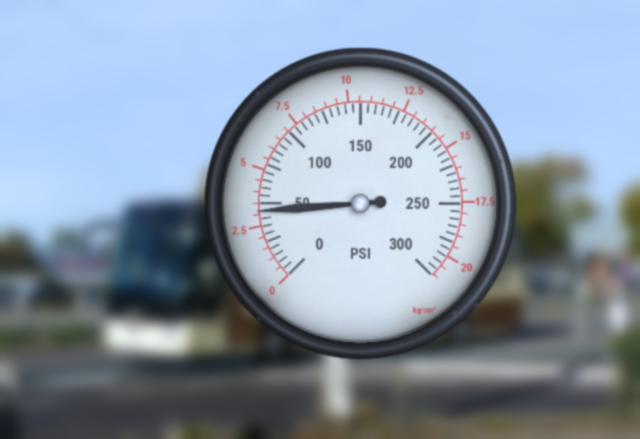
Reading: 45 psi
